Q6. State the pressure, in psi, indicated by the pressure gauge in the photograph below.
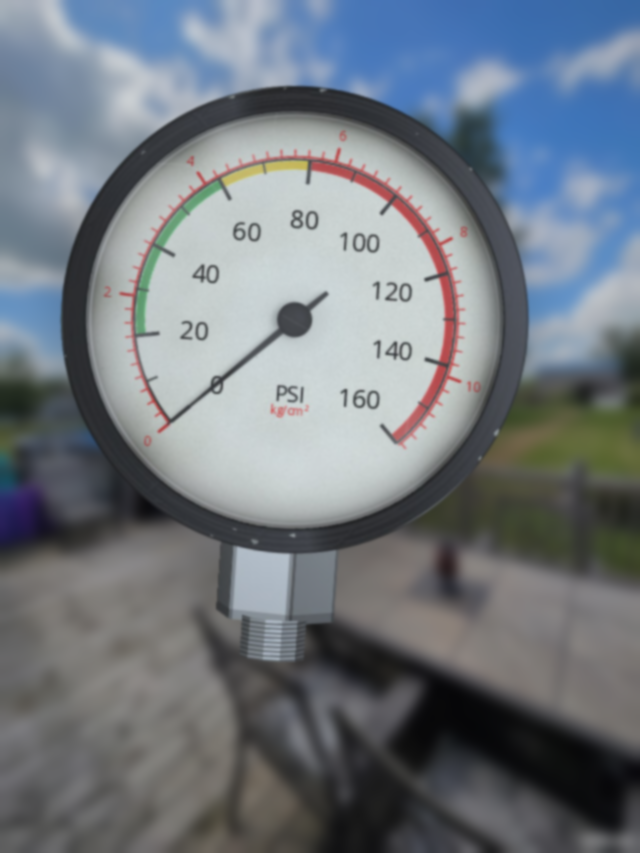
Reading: 0 psi
